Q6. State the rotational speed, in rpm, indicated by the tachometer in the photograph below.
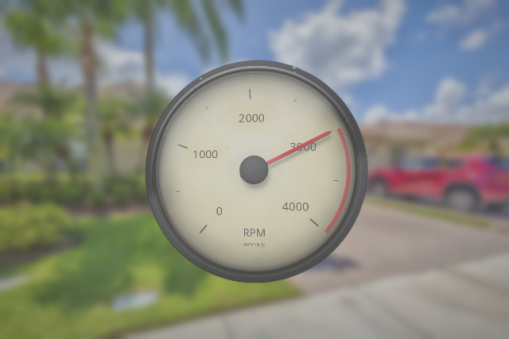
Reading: 3000 rpm
